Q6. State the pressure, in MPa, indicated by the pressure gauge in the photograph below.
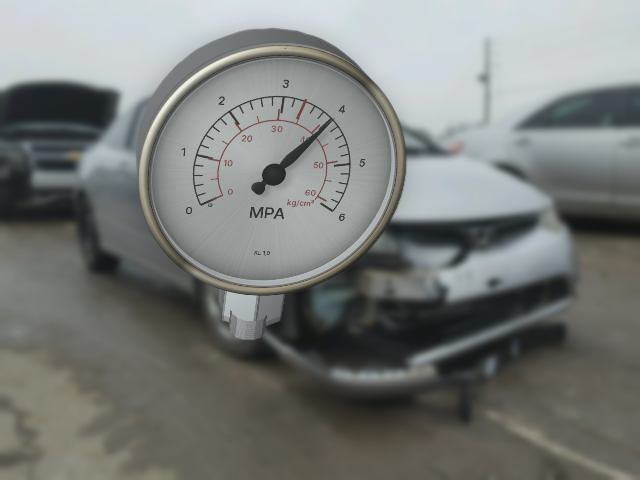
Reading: 4 MPa
